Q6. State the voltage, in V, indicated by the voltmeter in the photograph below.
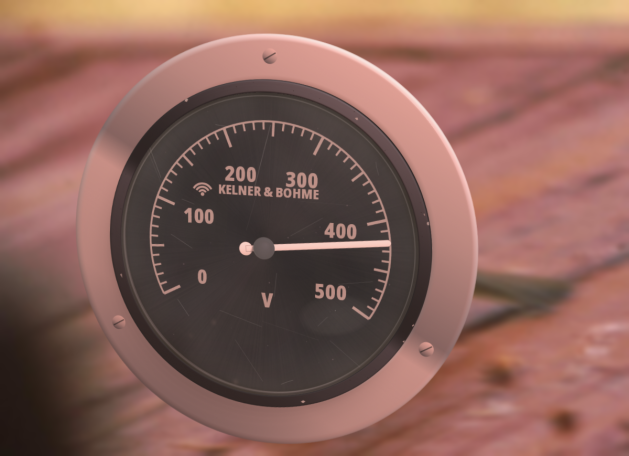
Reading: 420 V
